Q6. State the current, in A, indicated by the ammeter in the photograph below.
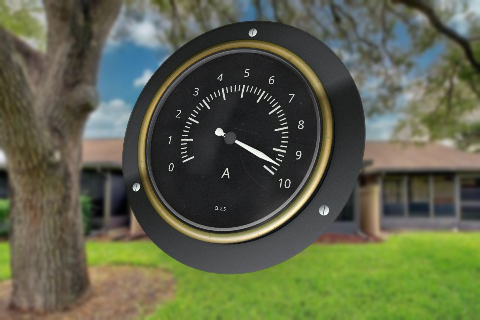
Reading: 9.6 A
